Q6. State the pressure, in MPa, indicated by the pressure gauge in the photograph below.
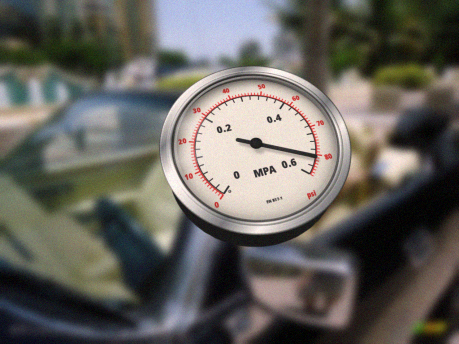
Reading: 0.56 MPa
